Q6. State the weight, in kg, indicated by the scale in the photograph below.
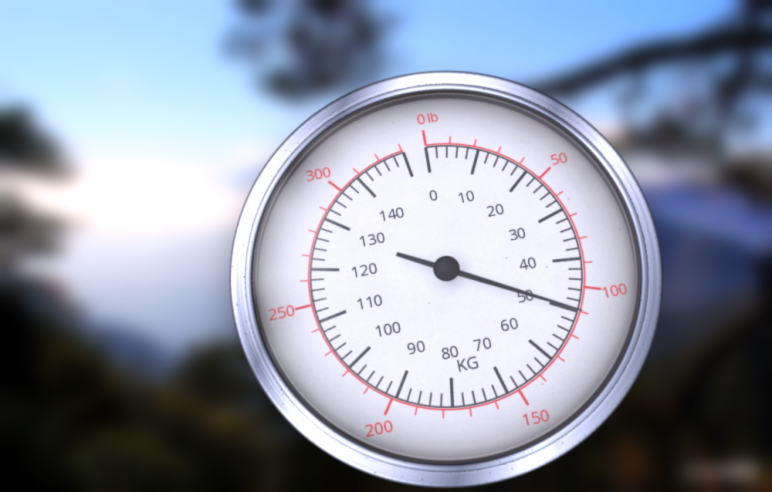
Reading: 50 kg
